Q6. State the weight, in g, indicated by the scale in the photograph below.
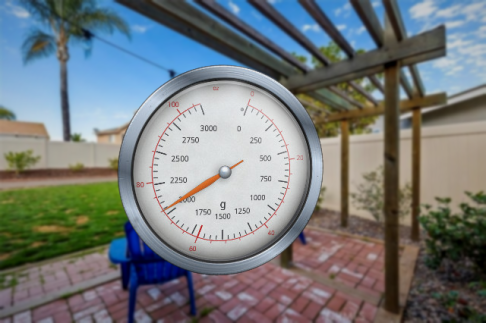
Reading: 2050 g
